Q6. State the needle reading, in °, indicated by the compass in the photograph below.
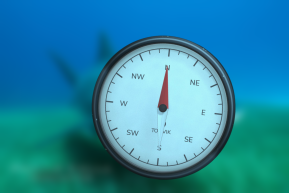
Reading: 0 °
